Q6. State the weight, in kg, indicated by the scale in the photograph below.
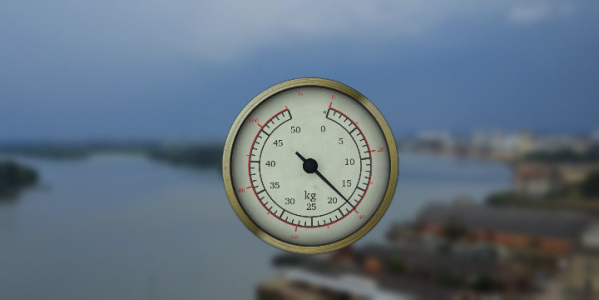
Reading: 18 kg
